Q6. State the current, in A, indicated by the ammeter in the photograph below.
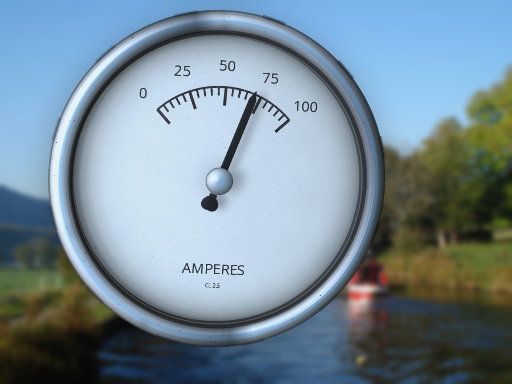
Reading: 70 A
